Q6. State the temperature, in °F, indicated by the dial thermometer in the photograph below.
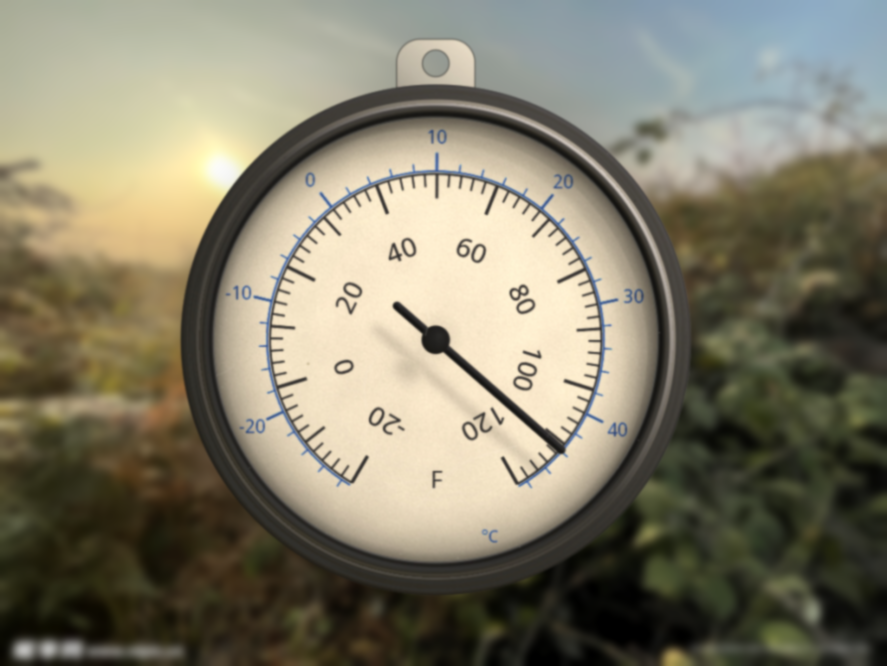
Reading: 111 °F
